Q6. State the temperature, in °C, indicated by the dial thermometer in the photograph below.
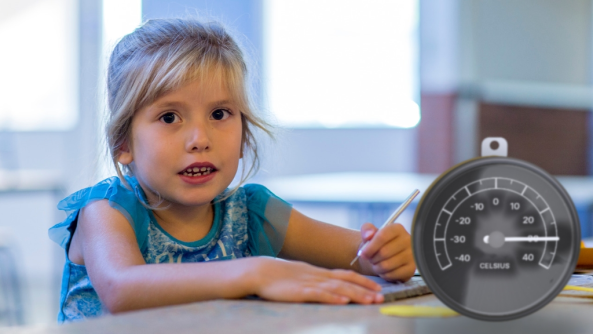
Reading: 30 °C
